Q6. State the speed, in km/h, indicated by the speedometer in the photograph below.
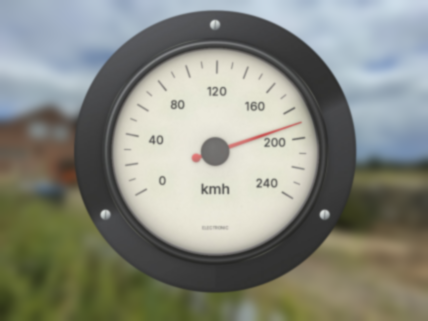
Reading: 190 km/h
